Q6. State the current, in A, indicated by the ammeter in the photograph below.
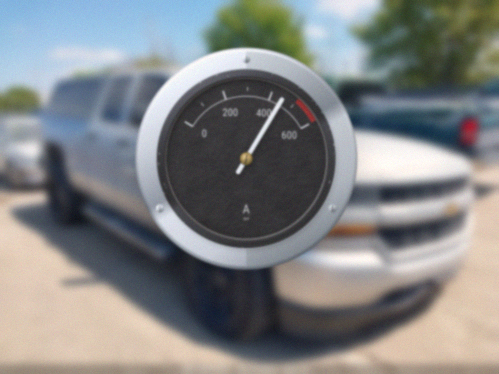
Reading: 450 A
